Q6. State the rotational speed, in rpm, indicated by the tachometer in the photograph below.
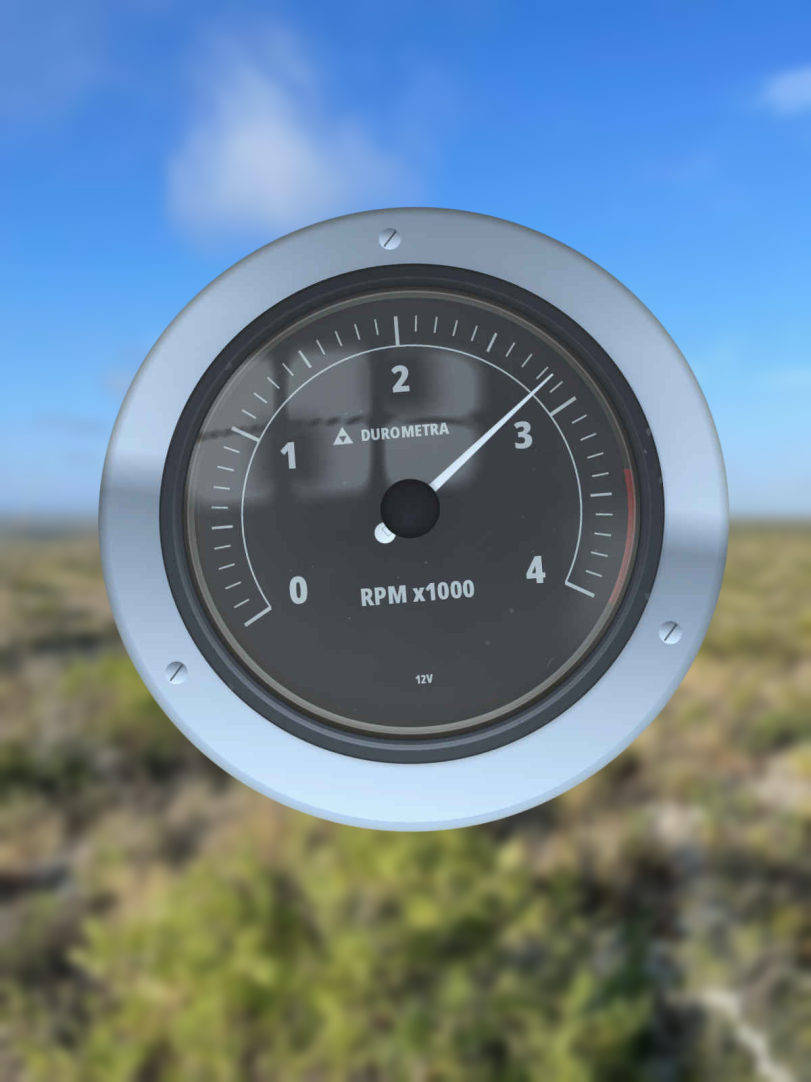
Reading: 2850 rpm
